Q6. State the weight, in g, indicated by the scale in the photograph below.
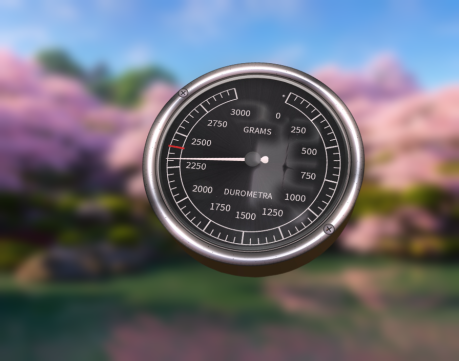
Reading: 2300 g
